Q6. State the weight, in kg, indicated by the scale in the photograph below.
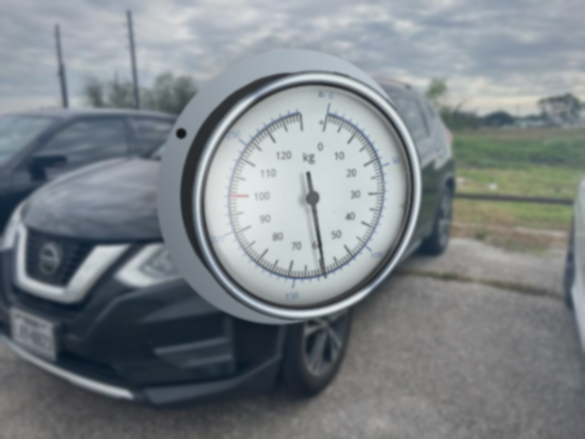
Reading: 60 kg
